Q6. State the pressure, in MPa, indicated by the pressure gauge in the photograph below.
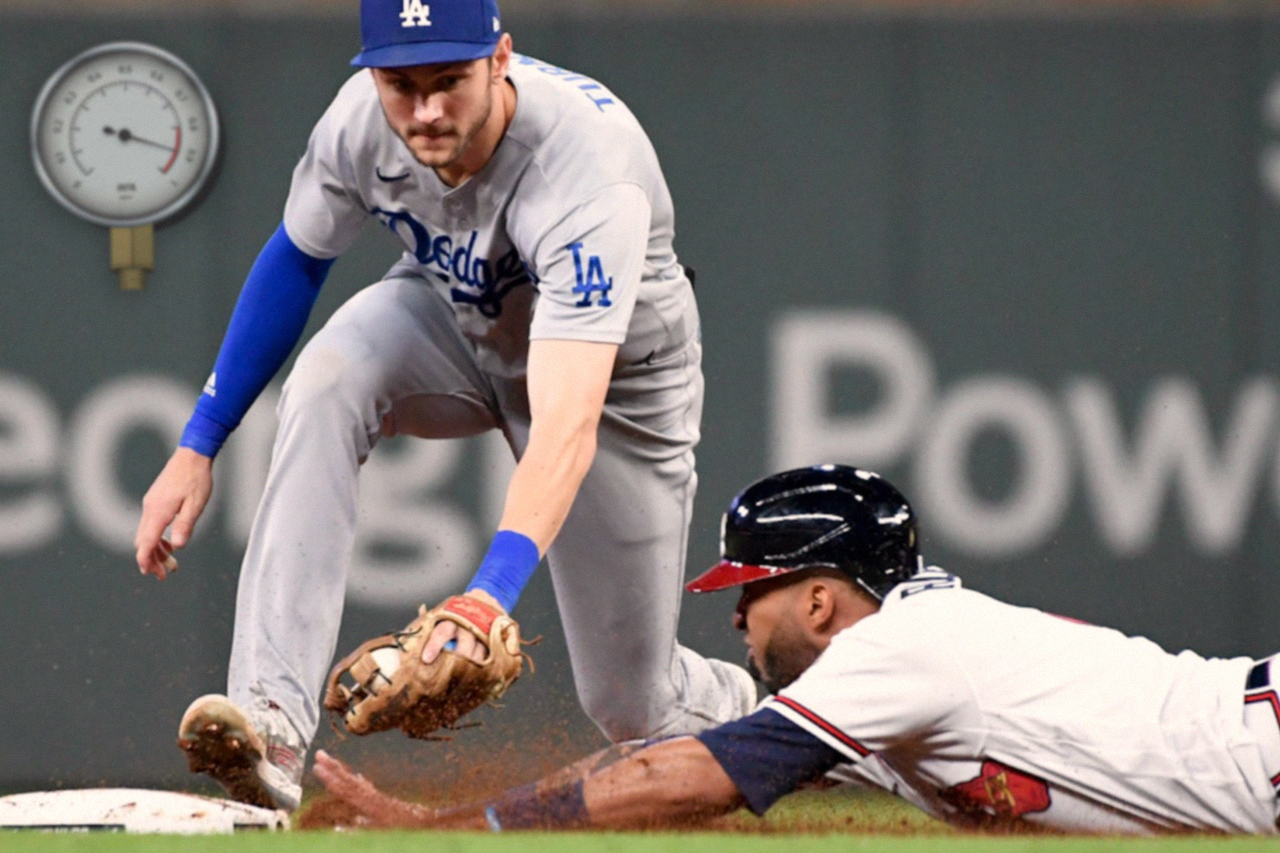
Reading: 0.9 MPa
